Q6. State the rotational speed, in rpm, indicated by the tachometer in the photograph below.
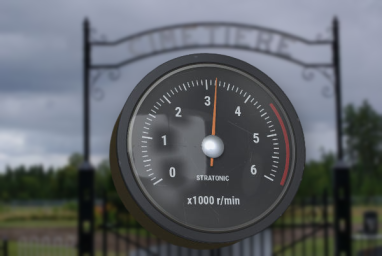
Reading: 3200 rpm
